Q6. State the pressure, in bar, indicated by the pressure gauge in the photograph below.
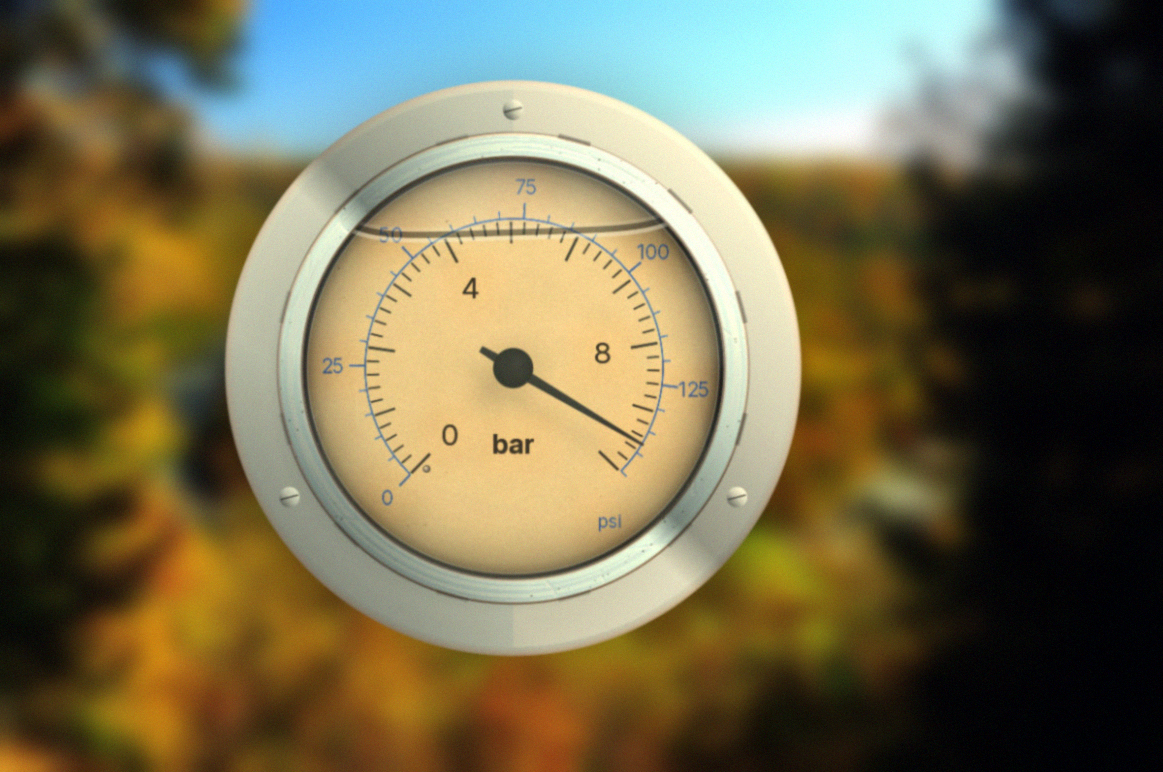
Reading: 9.5 bar
